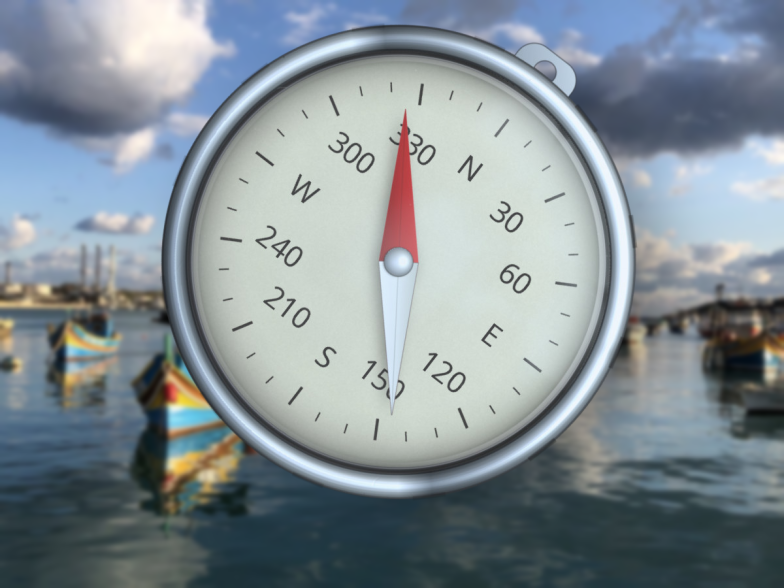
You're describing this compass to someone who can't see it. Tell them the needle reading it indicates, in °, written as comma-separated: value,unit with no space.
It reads 325,°
